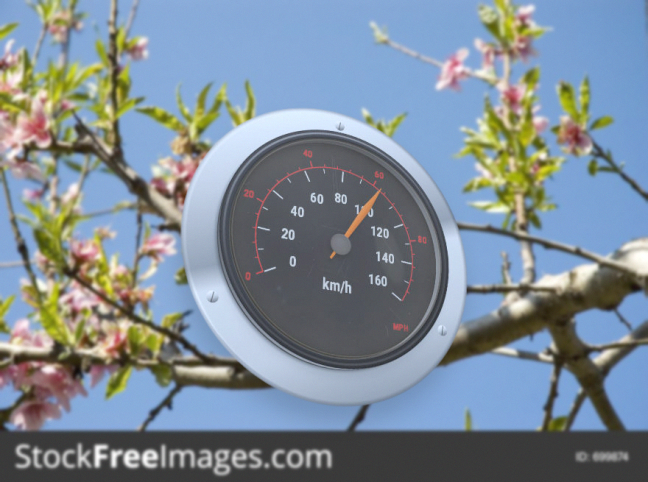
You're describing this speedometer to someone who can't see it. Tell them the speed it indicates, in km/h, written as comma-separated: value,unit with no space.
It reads 100,km/h
